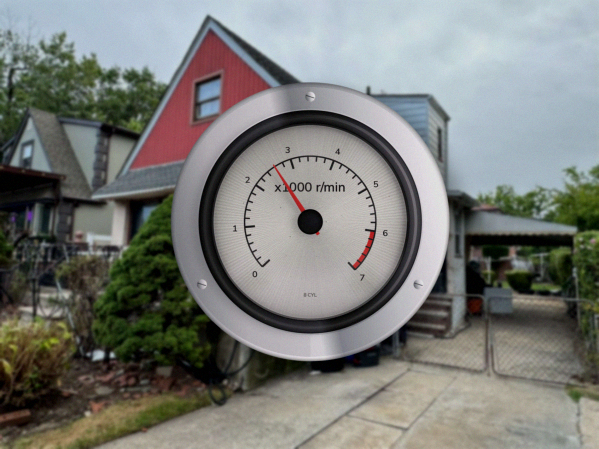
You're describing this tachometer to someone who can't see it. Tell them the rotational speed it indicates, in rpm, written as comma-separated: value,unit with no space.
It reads 2600,rpm
